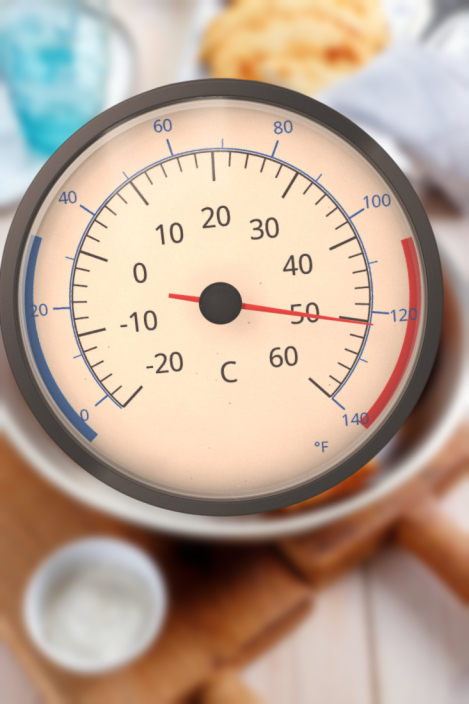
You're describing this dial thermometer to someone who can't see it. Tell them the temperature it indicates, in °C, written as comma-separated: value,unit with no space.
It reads 50,°C
